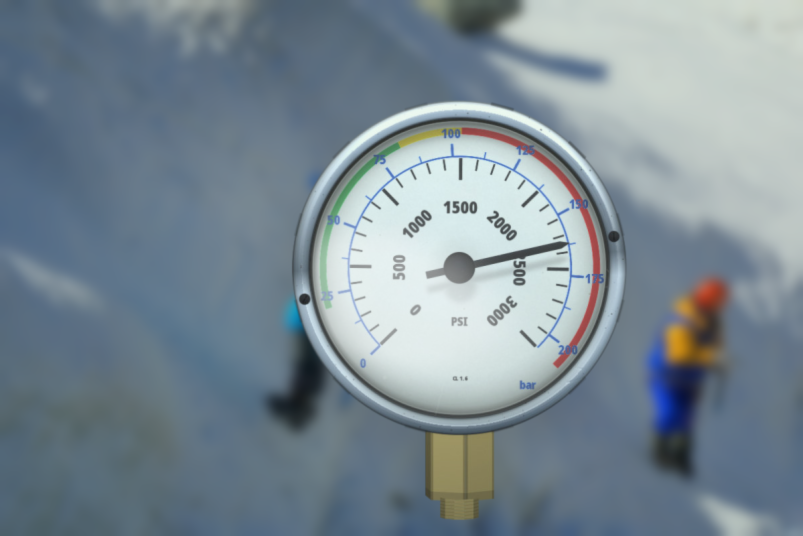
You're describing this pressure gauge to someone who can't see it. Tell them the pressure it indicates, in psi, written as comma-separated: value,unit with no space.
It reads 2350,psi
